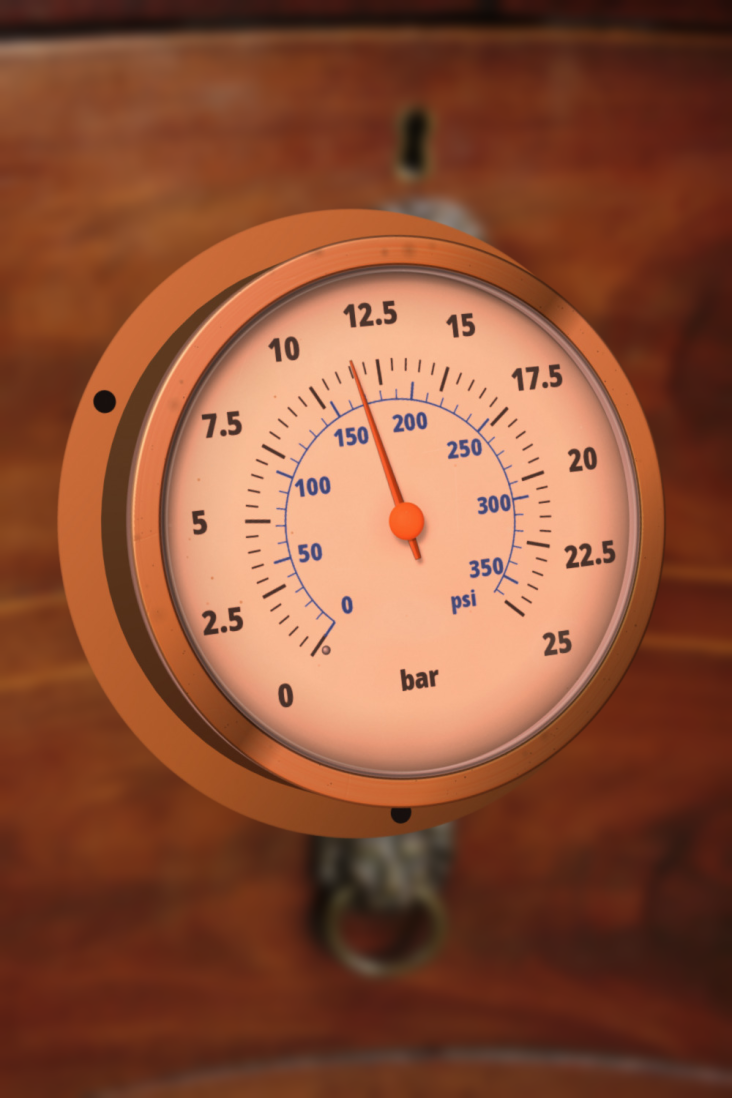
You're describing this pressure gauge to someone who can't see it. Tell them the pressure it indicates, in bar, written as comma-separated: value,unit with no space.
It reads 11.5,bar
